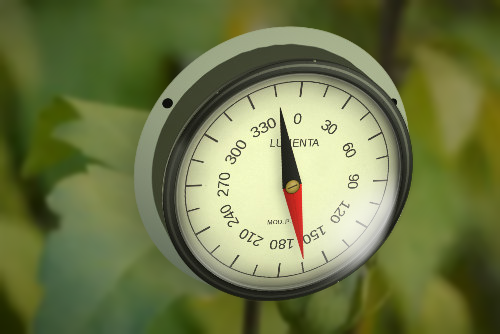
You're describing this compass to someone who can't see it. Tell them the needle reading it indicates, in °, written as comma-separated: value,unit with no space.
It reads 165,°
